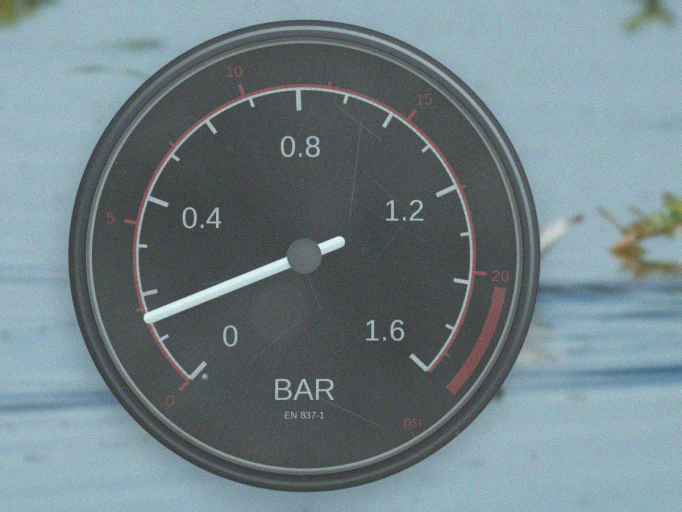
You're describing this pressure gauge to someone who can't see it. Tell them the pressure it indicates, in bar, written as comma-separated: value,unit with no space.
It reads 0.15,bar
